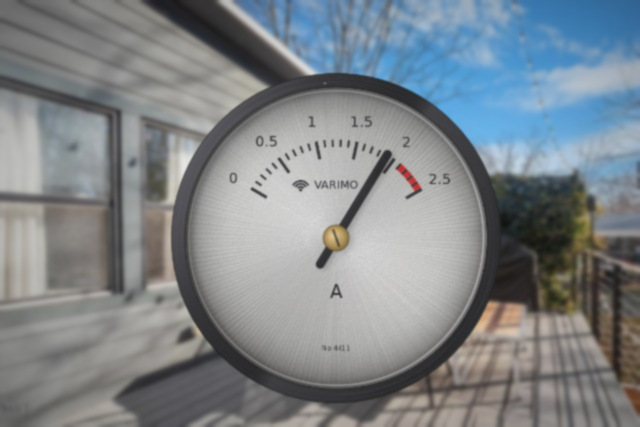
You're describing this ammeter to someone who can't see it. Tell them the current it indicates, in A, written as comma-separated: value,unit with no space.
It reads 1.9,A
